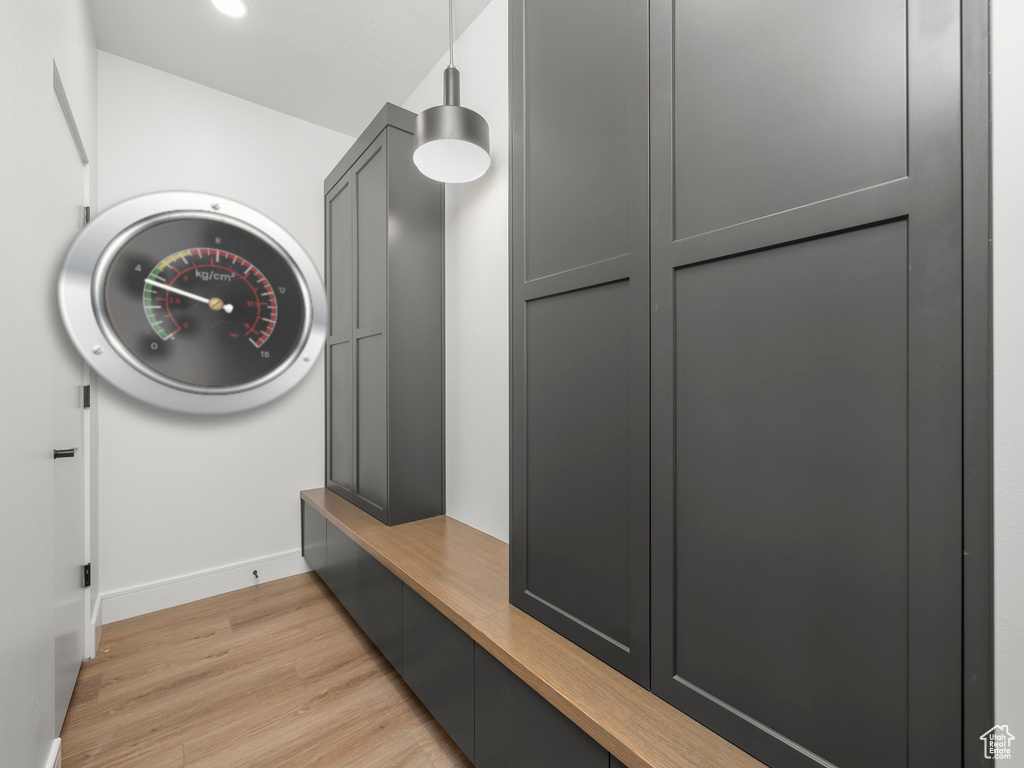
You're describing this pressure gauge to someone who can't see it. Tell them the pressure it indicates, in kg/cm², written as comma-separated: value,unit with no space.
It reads 3.5,kg/cm²
